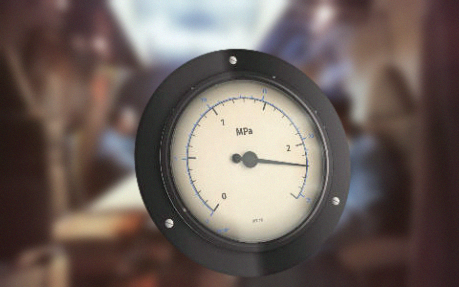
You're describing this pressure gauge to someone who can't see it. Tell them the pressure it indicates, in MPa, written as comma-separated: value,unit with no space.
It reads 2.2,MPa
